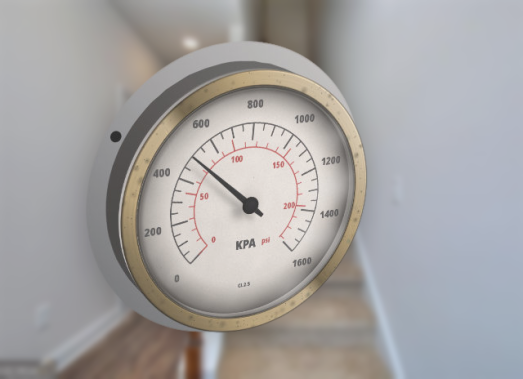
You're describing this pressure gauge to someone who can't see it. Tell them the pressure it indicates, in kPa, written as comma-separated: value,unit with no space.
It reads 500,kPa
